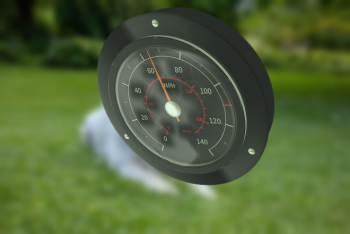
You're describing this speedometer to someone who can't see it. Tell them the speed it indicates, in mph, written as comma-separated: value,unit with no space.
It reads 65,mph
